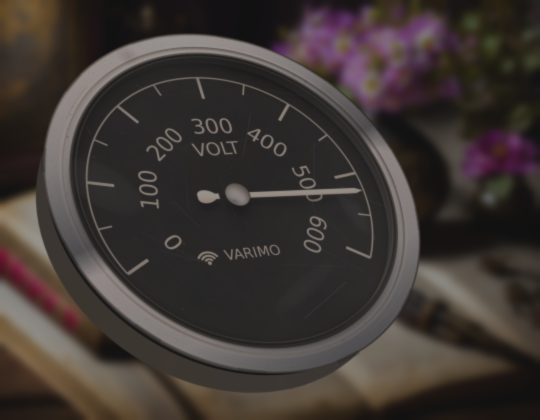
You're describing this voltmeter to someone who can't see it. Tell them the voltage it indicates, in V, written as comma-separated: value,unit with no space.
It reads 525,V
